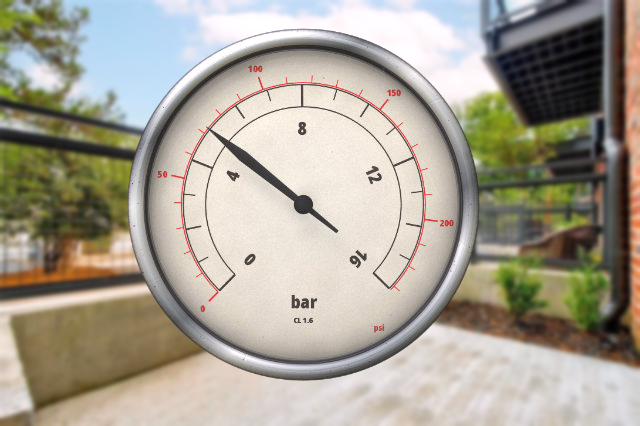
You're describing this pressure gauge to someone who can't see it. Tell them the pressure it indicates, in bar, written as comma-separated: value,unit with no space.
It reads 5,bar
